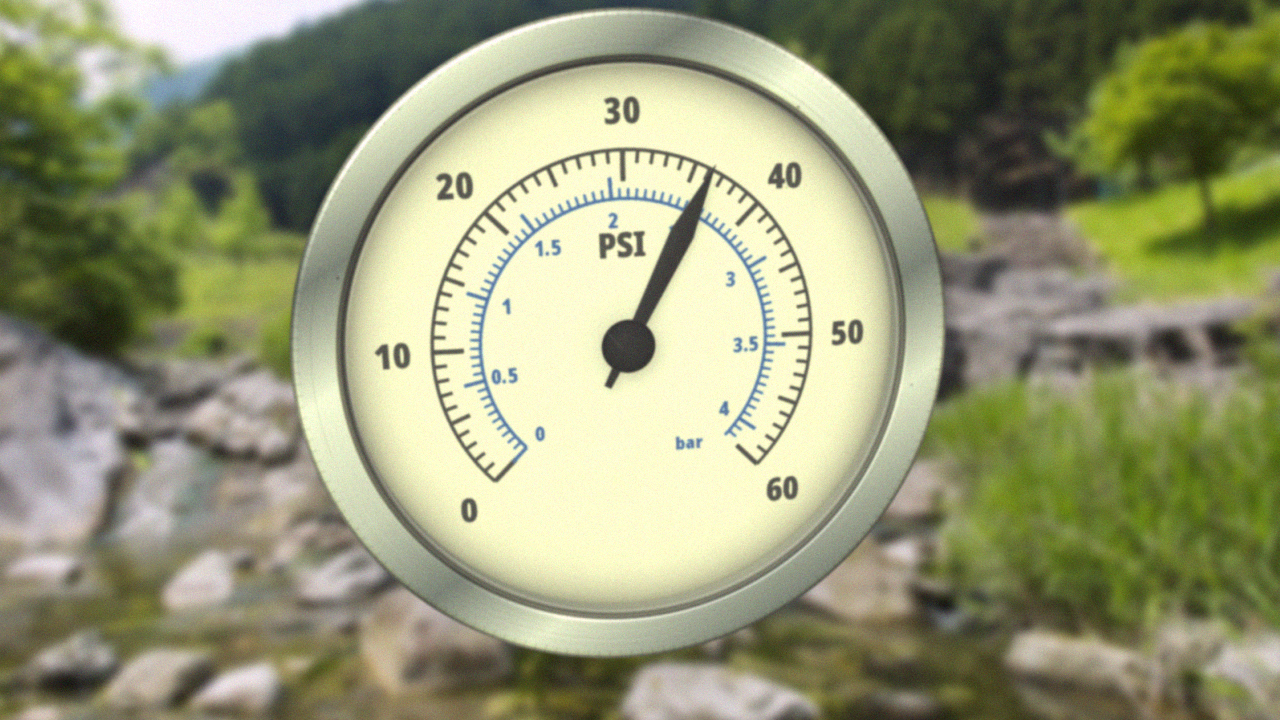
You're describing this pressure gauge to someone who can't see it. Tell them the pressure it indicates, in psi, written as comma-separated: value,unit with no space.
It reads 36,psi
